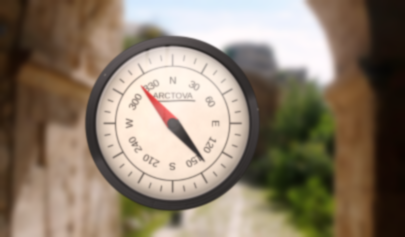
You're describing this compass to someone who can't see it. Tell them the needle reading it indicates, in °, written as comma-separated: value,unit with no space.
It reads 320,°
